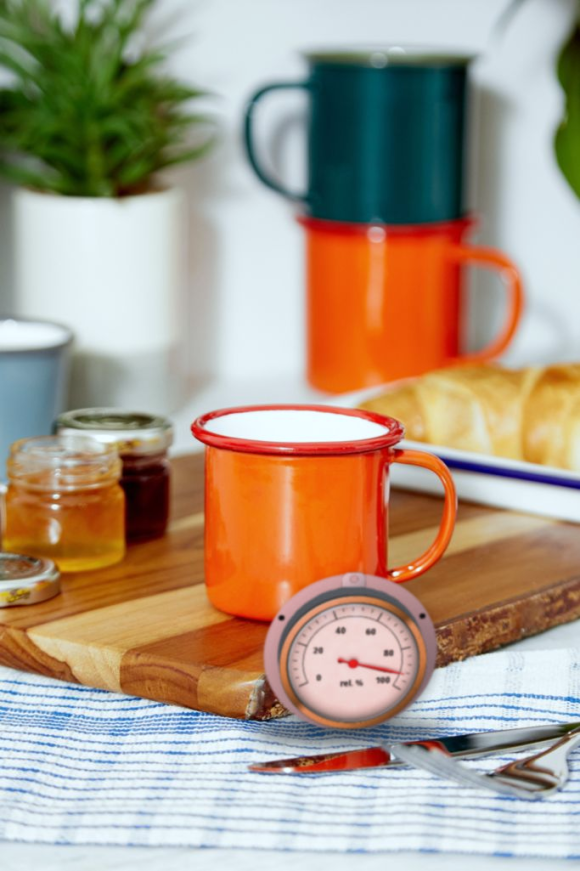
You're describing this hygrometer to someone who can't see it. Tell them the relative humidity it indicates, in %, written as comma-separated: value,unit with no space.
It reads 92,%
